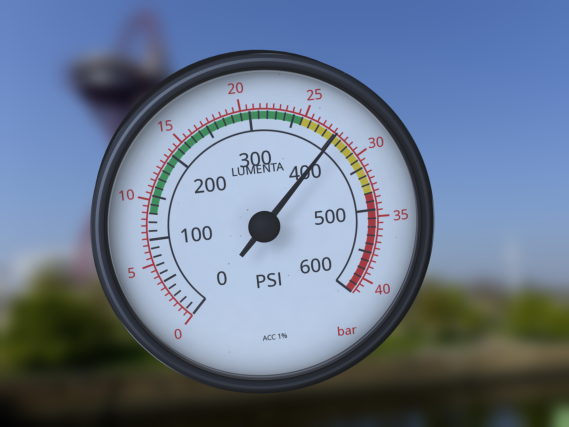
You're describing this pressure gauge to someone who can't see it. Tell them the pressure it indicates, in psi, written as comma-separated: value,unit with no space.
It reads 400,psi
